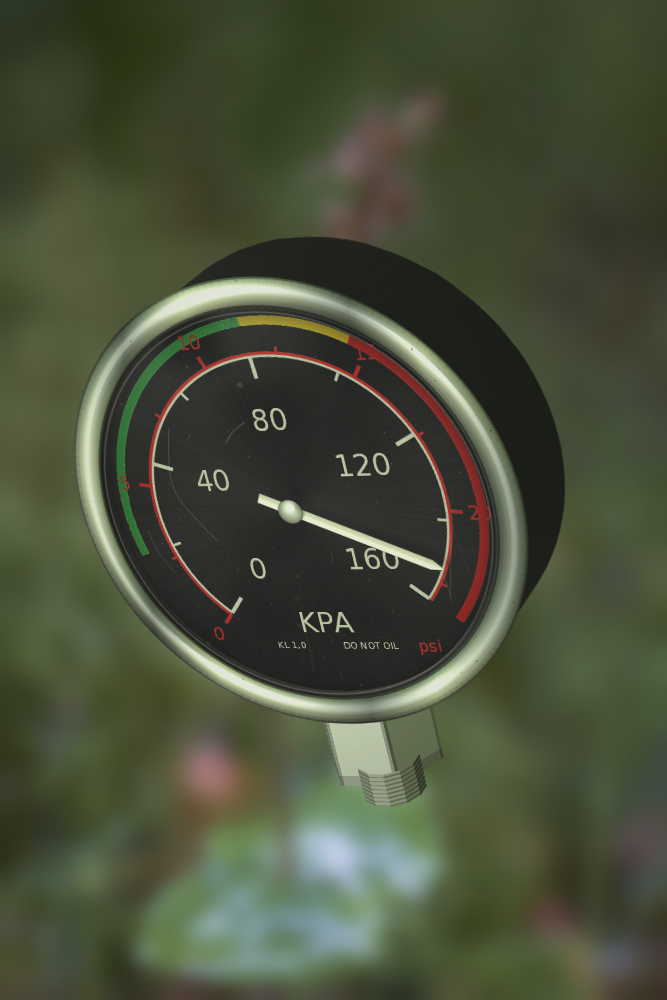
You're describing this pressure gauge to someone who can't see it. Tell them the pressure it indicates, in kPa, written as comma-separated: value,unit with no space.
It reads 150,kPa
